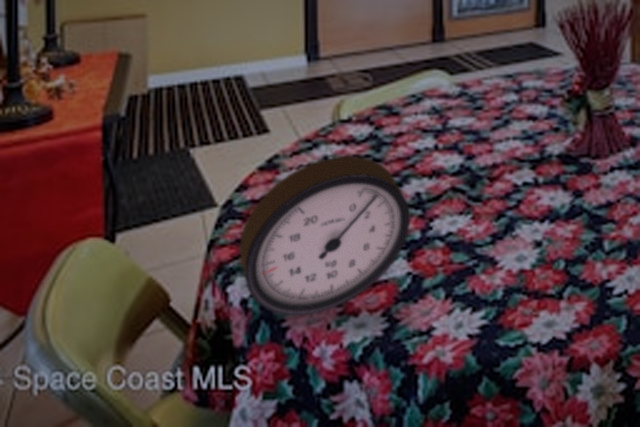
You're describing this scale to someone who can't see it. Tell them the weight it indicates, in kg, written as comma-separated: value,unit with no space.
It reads 1,kg
